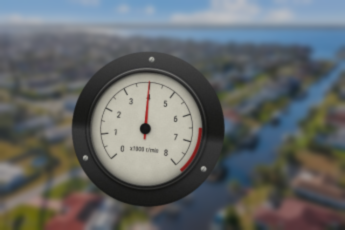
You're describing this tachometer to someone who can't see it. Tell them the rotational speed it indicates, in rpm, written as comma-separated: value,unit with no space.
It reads 4000,rpm
